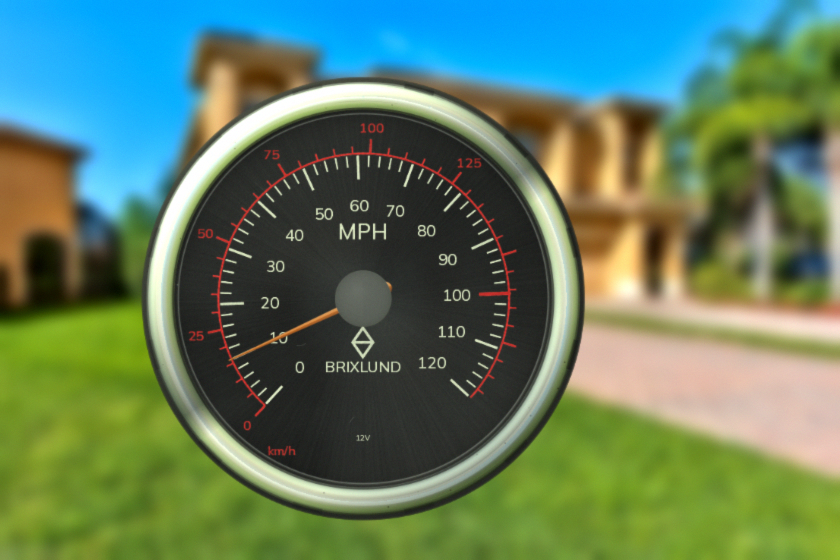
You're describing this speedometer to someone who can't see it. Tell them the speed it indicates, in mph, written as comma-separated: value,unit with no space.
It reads 10,mph
